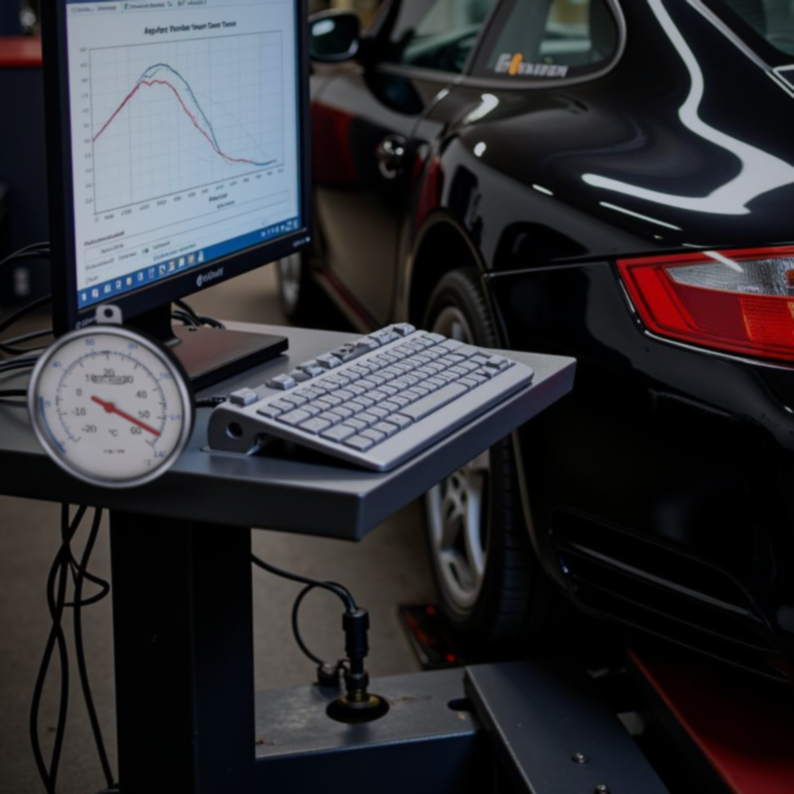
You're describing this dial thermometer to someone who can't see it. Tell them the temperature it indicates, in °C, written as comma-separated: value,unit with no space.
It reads 55,°C
